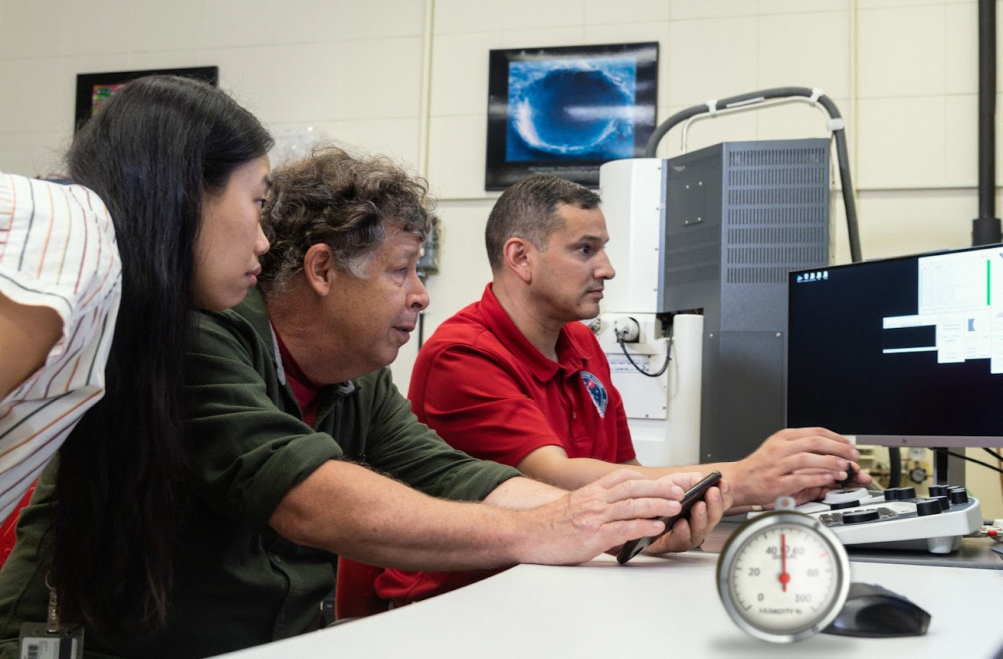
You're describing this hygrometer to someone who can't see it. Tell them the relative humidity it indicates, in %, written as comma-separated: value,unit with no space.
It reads 48,%
